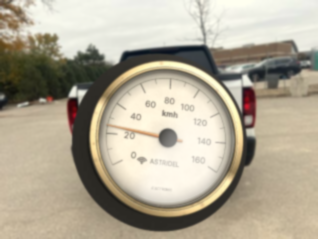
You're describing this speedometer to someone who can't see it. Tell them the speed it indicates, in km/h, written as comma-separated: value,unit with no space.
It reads 25,km/h
